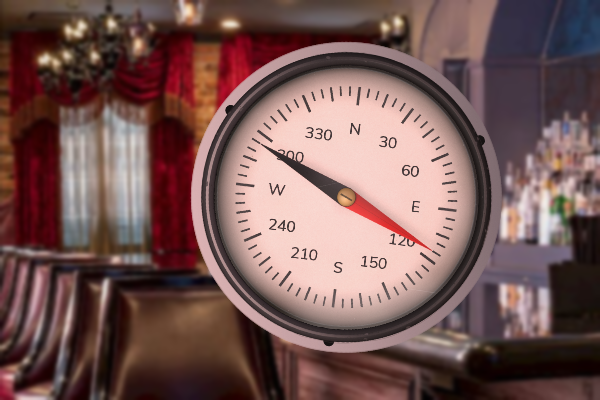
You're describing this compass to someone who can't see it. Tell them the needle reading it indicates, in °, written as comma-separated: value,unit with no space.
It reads 115,°
